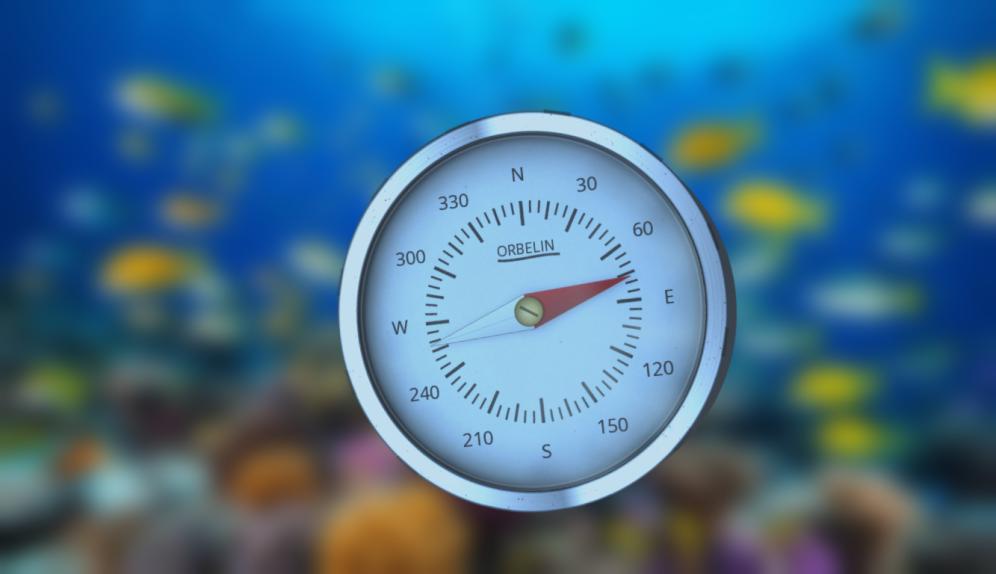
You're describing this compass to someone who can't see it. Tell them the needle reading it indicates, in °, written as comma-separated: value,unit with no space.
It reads 77.5,°
